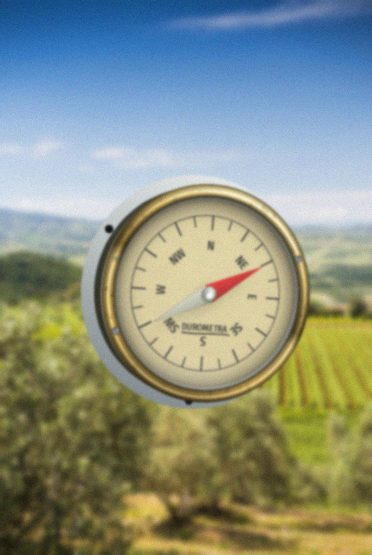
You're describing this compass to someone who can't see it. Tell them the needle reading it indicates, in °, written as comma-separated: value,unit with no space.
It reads 60,°
